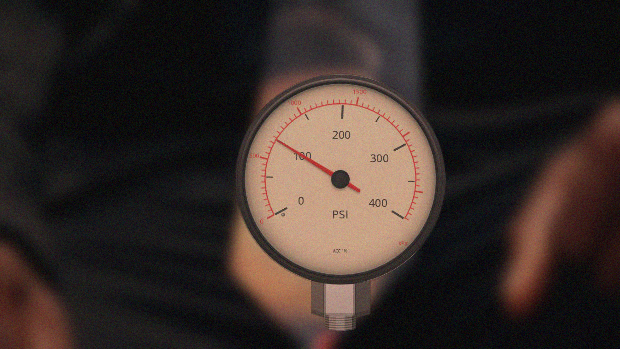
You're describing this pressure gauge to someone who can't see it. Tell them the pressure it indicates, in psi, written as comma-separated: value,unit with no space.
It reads 100,psi
